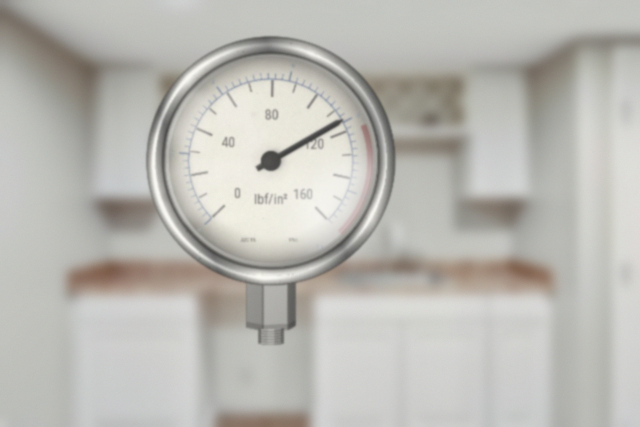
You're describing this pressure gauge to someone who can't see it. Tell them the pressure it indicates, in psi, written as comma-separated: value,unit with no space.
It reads 115,psi
